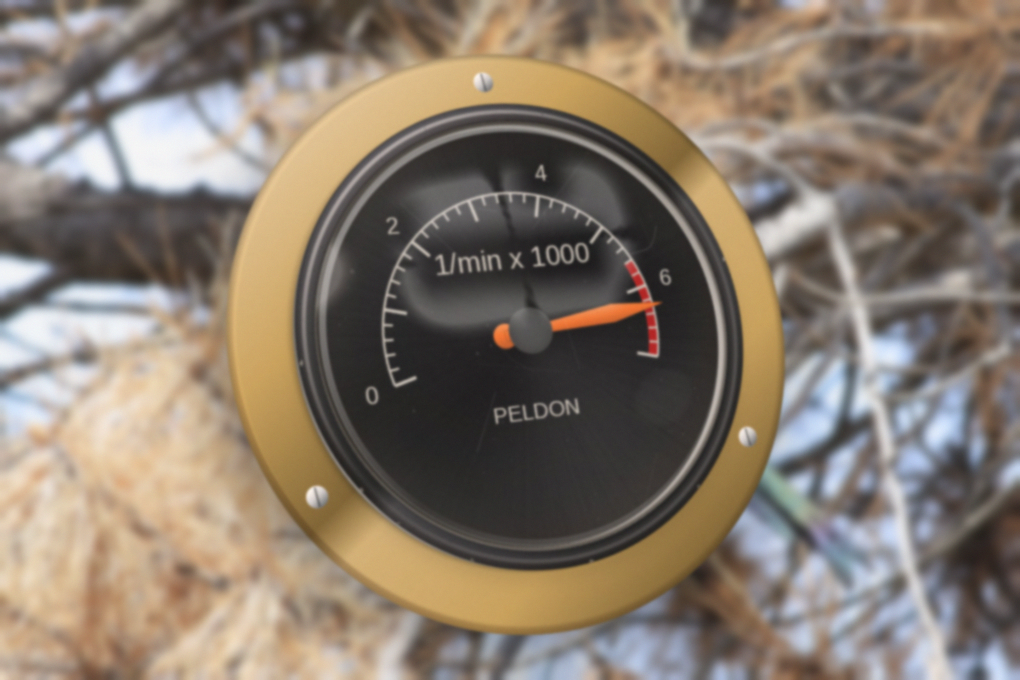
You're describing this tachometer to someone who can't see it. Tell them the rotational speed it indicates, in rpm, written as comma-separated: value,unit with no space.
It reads 6300,rpm
